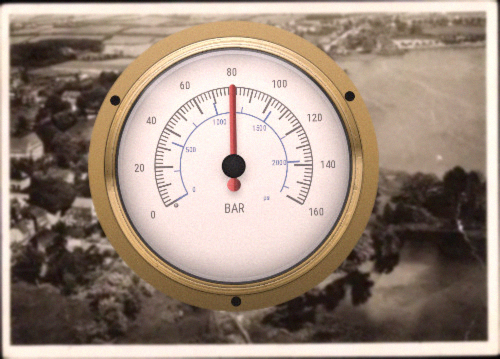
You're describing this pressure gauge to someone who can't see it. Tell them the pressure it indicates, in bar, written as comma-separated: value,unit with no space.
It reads 80,bar
